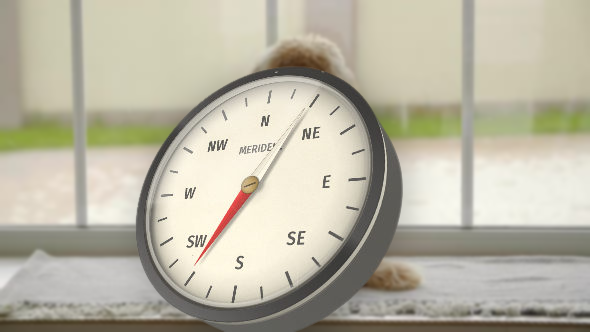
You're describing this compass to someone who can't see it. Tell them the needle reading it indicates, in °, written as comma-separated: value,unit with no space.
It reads 210,°
